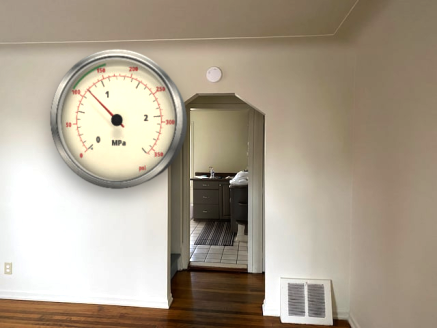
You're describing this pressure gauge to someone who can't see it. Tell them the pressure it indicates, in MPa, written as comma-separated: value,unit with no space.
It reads 0.8,MPa
